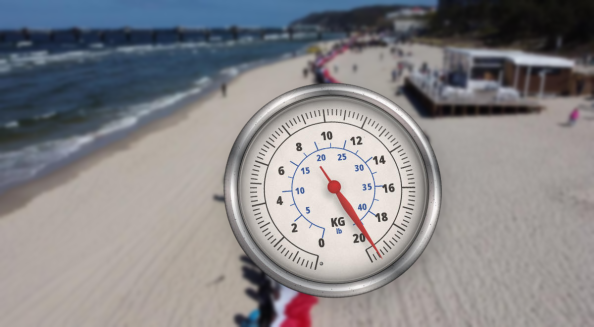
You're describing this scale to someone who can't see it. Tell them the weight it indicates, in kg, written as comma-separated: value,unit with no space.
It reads 19.6,kg
